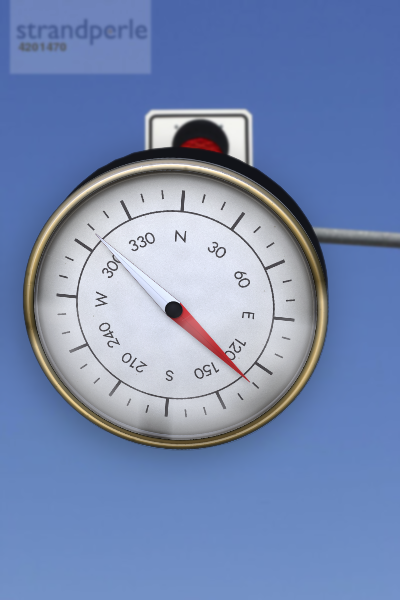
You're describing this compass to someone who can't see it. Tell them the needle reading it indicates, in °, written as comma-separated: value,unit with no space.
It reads 130,°
